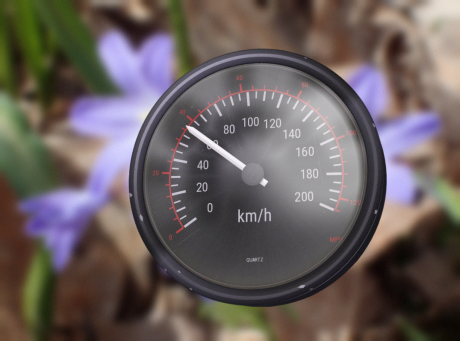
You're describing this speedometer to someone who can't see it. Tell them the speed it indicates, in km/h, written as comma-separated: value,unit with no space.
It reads 60,km/h
